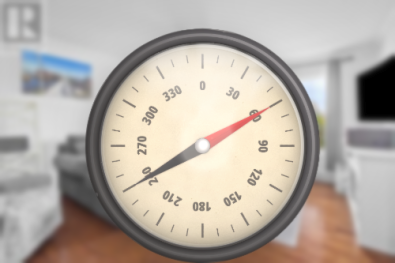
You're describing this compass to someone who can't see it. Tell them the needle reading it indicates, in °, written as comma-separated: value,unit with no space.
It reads 60,°
